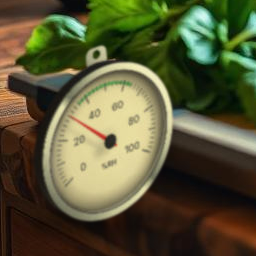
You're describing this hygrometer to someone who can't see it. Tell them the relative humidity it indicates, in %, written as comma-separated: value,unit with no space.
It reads 30,%
